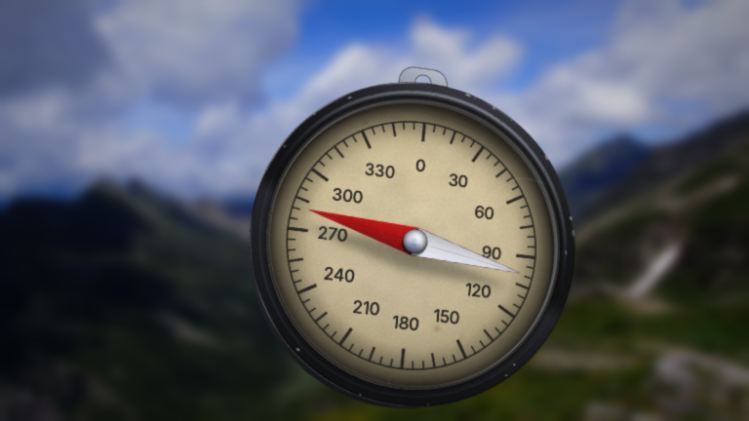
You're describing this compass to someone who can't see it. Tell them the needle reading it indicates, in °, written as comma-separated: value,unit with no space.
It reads 280,°
